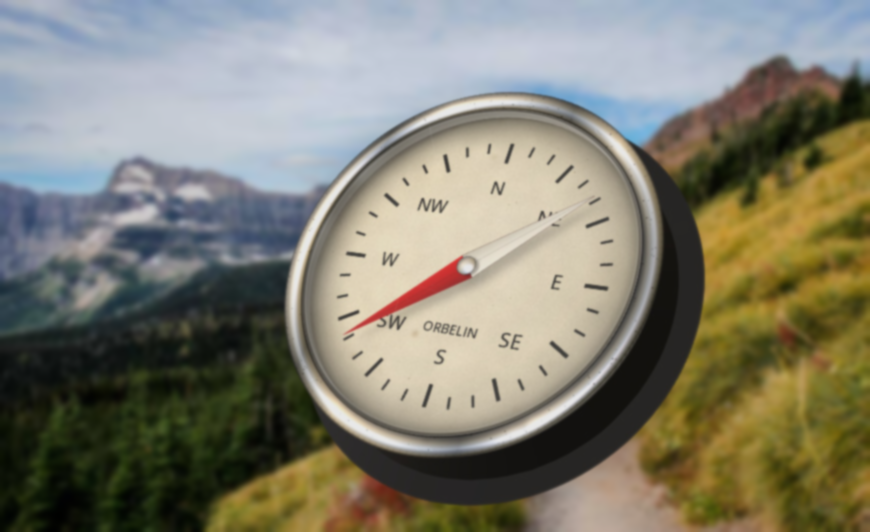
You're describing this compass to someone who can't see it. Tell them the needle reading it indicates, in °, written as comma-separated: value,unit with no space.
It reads 230,°
